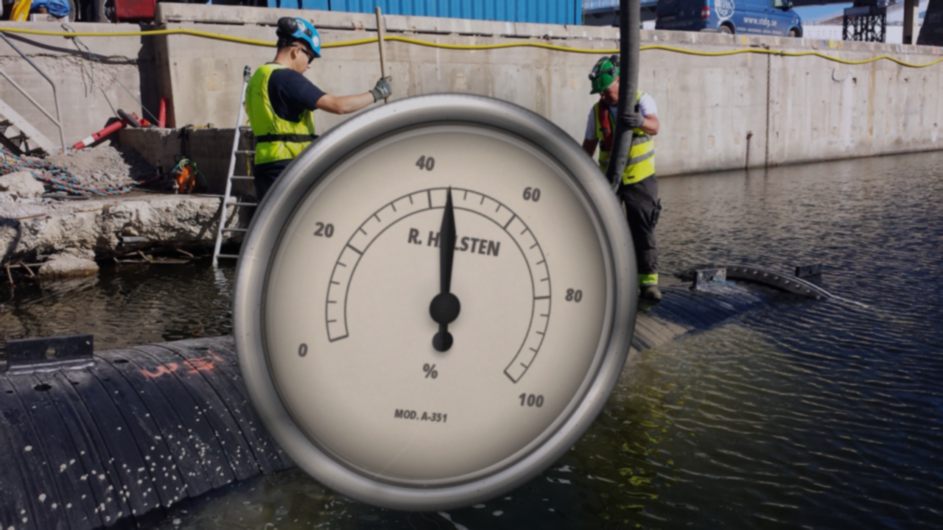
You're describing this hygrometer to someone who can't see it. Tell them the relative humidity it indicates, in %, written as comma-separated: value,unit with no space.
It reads 44,%
